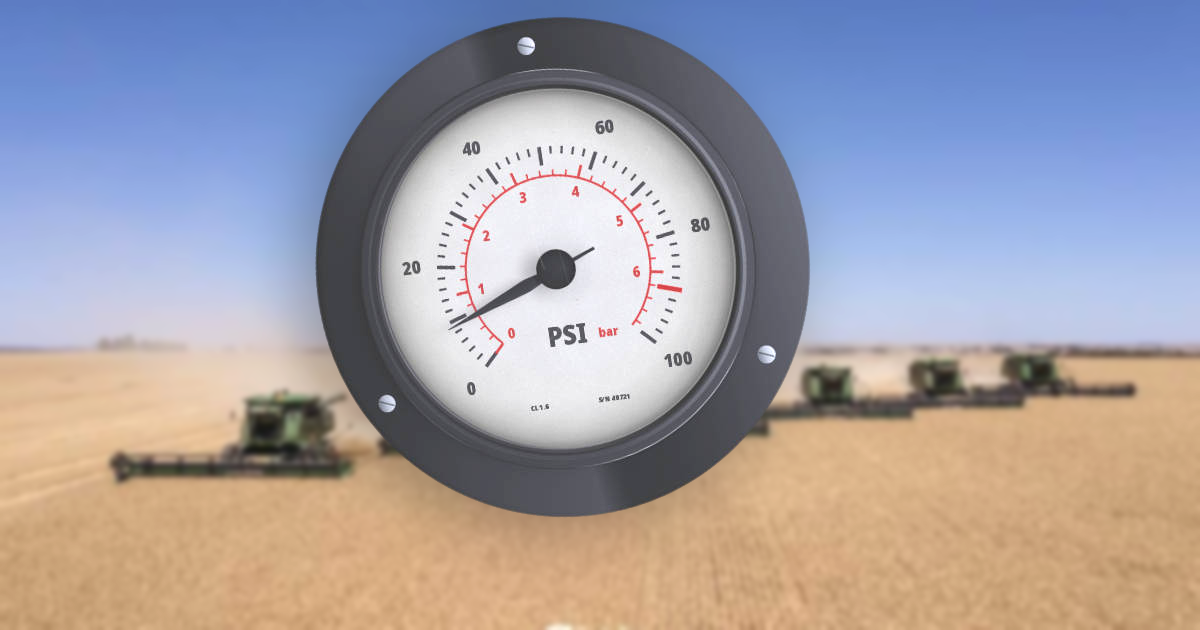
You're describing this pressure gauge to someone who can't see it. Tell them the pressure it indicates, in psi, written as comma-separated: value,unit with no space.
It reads 9,psi
